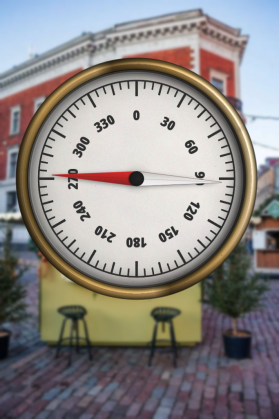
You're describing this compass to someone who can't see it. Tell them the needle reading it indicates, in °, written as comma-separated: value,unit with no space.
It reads 272.5,°
